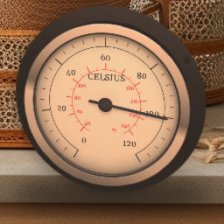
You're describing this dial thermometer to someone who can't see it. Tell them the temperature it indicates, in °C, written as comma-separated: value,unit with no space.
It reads 100,°C
